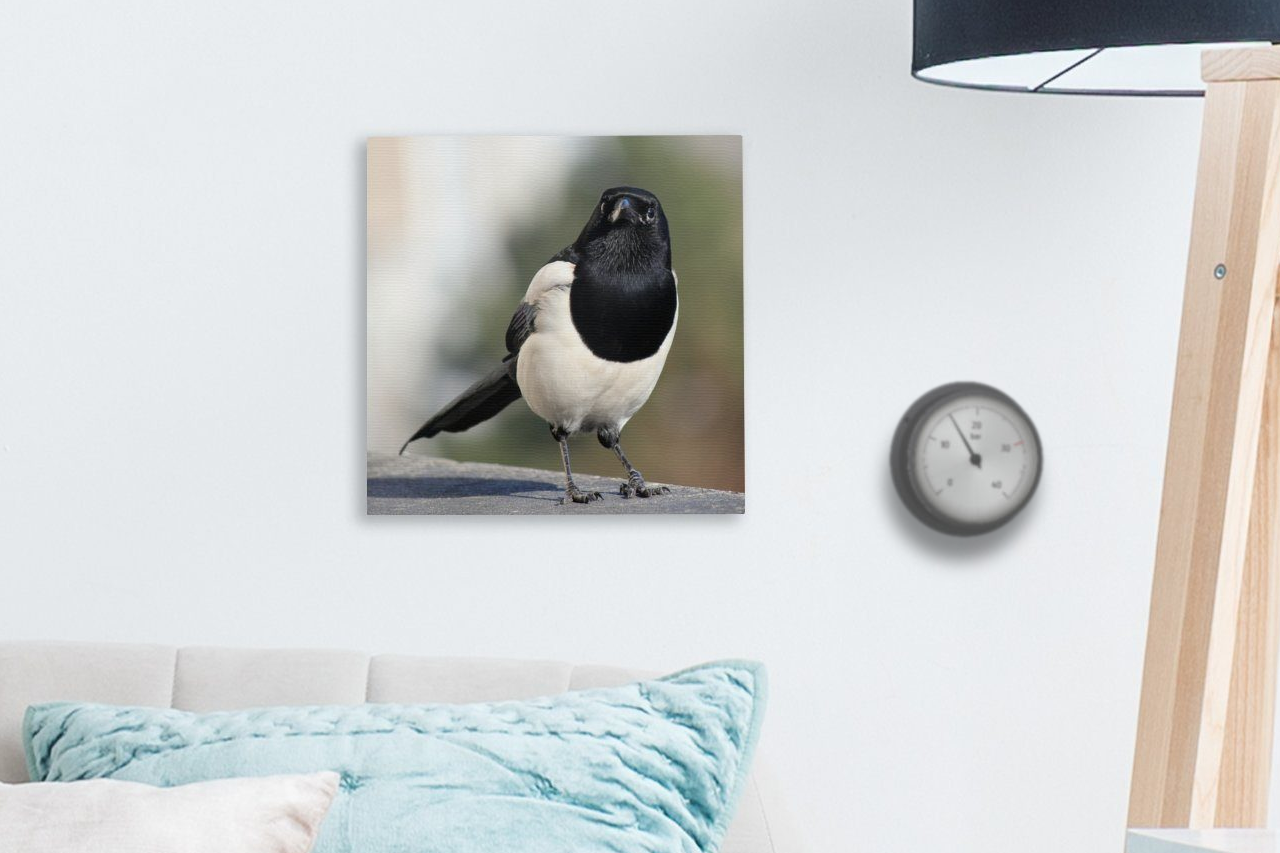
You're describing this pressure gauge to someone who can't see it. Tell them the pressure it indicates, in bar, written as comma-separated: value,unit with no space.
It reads 15,bar
